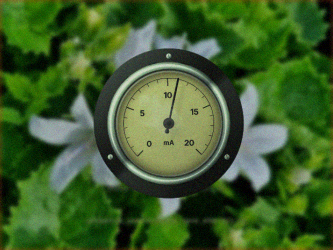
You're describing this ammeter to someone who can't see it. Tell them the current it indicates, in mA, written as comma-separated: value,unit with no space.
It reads 11,mA
